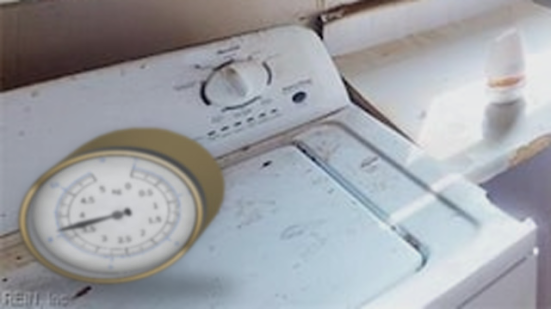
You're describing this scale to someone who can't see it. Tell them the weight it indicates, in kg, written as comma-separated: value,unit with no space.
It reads 3.75,kg
